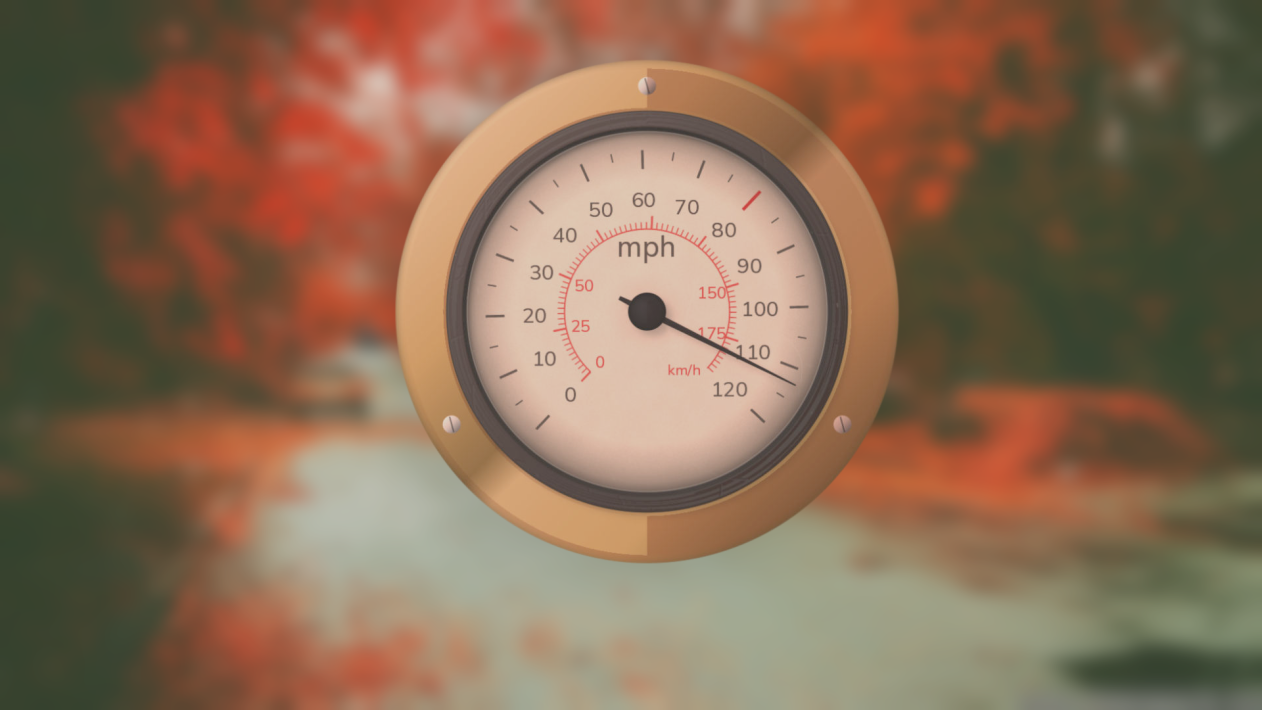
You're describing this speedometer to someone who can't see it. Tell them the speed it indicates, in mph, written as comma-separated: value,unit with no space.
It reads 112.5,mph
